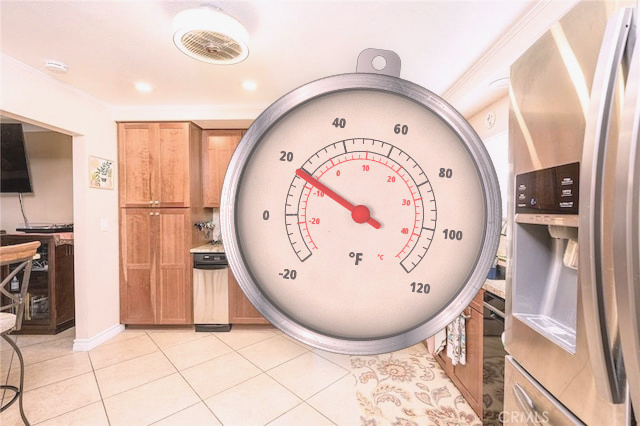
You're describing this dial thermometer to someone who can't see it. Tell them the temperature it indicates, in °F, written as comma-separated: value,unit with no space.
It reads 18,°F
